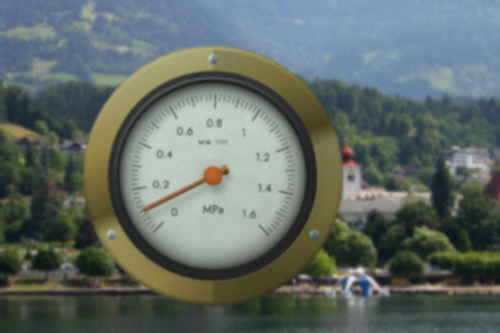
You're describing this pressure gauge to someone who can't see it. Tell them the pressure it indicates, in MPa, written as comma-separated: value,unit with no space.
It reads 0.1,MPa
